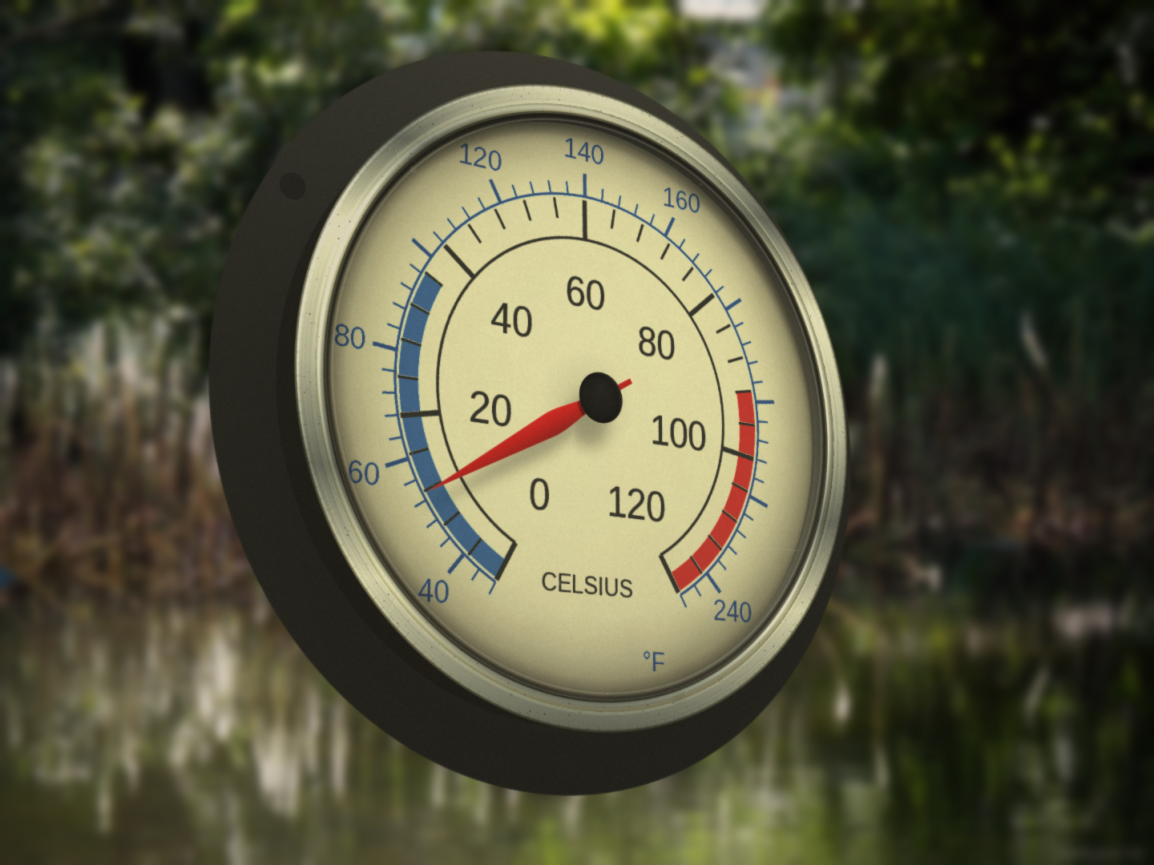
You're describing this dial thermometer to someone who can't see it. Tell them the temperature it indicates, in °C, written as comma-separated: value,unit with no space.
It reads 12,°C
